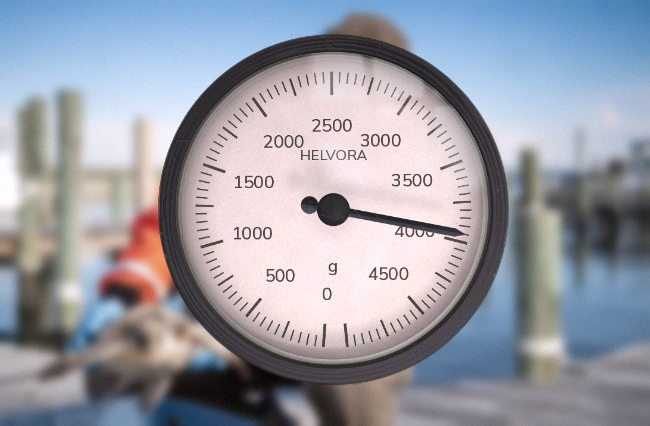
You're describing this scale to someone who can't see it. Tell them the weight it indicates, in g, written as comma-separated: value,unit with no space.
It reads 3950,g
